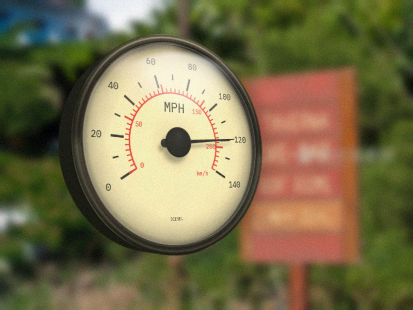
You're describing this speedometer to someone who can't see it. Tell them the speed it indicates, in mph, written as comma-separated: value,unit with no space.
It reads 120,mph
